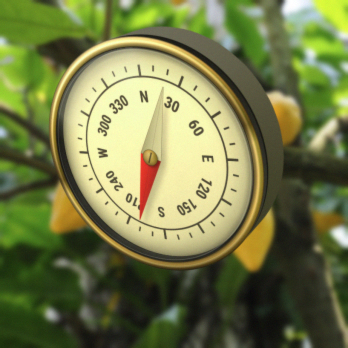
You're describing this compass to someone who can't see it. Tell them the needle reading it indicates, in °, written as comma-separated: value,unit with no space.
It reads 200,°
